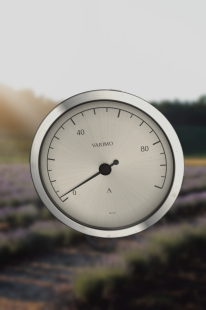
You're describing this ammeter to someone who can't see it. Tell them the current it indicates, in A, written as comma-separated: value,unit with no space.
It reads 2.5,A
